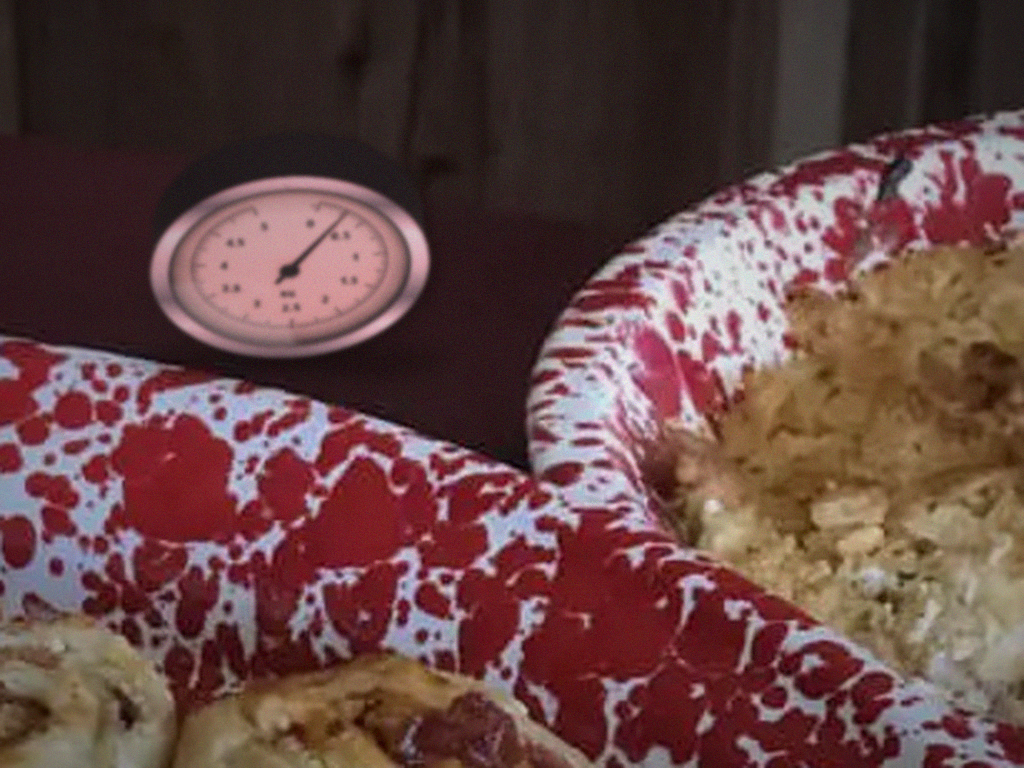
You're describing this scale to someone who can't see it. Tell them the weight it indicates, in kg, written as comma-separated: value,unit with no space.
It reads 0.25,kg
